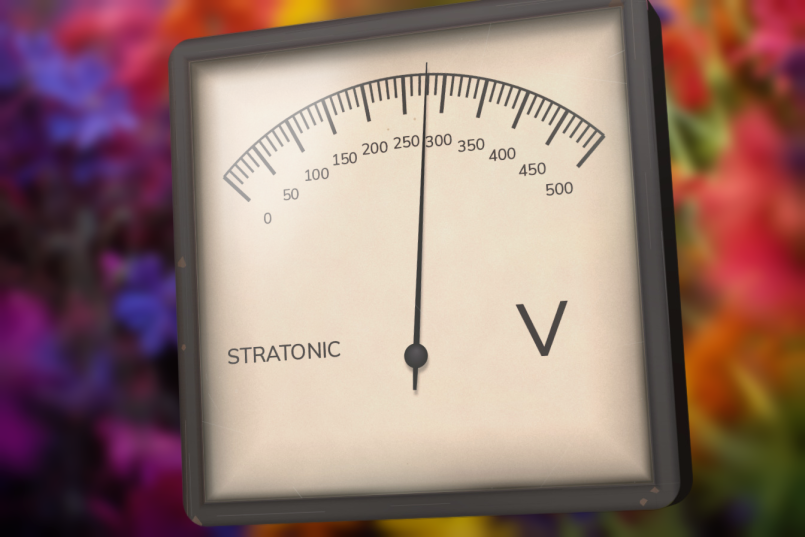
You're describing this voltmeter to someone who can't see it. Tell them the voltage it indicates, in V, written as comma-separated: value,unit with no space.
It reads 280,V
